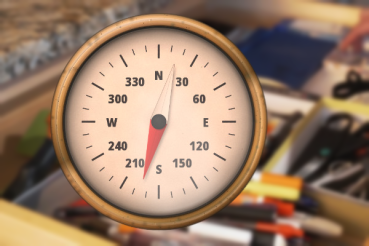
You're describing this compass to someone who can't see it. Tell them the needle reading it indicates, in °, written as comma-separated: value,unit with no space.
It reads 195,°
